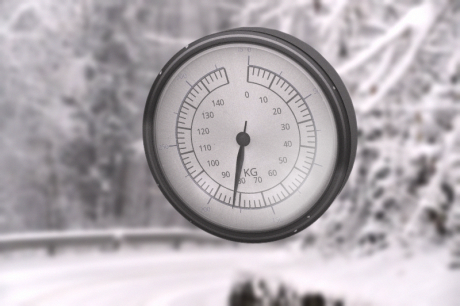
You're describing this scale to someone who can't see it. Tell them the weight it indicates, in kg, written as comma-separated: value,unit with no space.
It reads 82,kg
